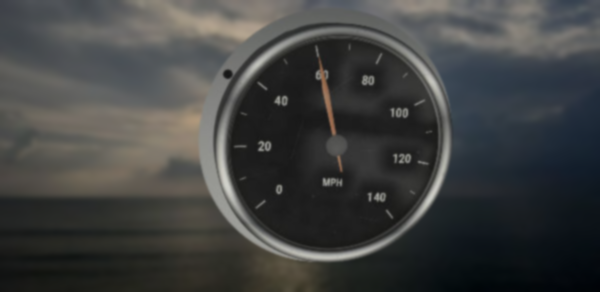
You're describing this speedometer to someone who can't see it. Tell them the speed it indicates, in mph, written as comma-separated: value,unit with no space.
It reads 60,mph
